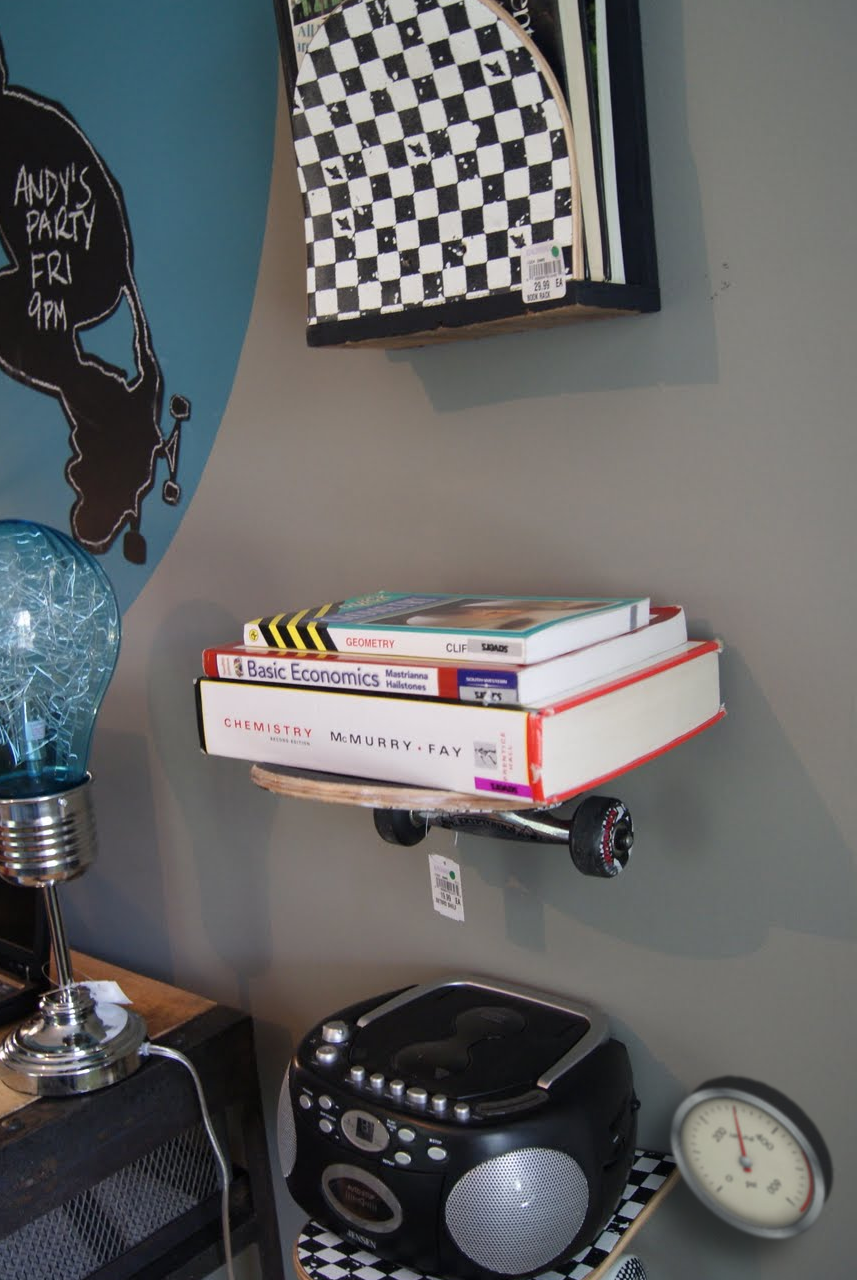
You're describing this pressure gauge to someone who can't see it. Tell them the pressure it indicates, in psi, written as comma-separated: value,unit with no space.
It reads 300,psi
